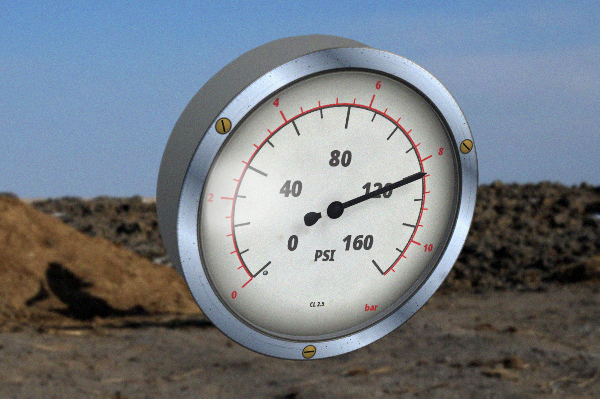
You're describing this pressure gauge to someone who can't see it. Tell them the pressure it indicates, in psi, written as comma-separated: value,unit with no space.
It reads 120,psi
